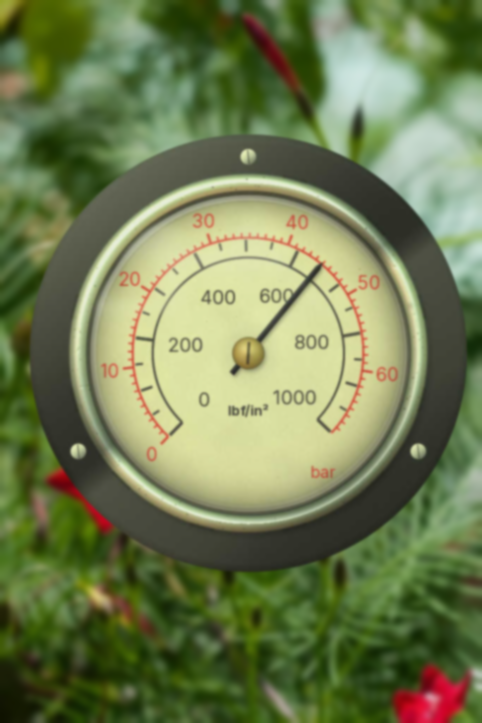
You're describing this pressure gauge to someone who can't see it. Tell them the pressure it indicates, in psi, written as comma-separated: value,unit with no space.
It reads 650,psi
